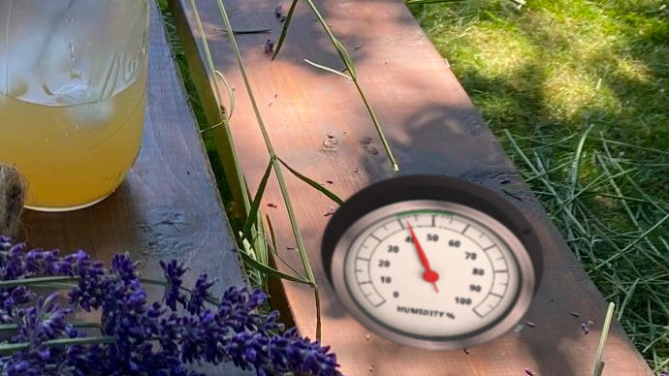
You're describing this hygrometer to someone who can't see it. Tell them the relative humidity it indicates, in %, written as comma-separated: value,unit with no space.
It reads 42.5,%
